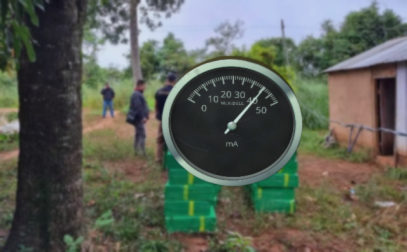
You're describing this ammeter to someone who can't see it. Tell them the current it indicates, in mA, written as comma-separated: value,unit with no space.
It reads 40,mA
